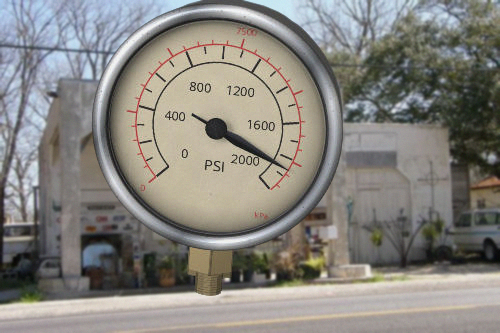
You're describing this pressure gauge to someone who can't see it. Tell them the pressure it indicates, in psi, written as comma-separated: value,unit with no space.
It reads 1850,psi
